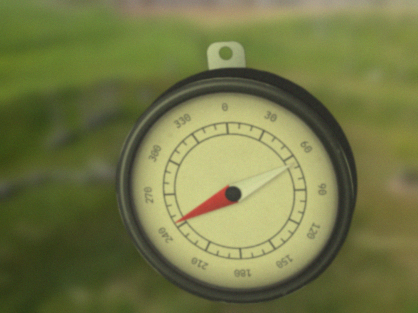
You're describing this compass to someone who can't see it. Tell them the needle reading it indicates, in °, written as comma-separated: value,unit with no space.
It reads 245,°
